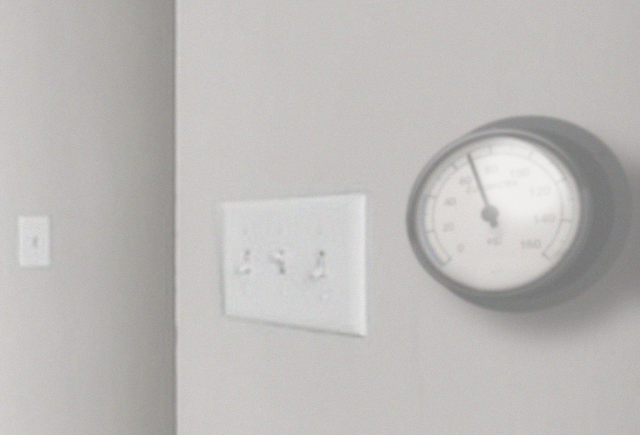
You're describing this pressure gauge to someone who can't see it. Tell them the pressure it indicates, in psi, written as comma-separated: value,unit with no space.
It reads 70,psi
